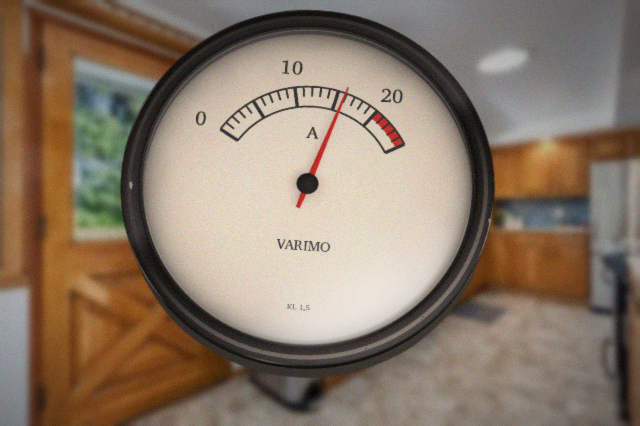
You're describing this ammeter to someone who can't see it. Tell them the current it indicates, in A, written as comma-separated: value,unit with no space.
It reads 16,A
